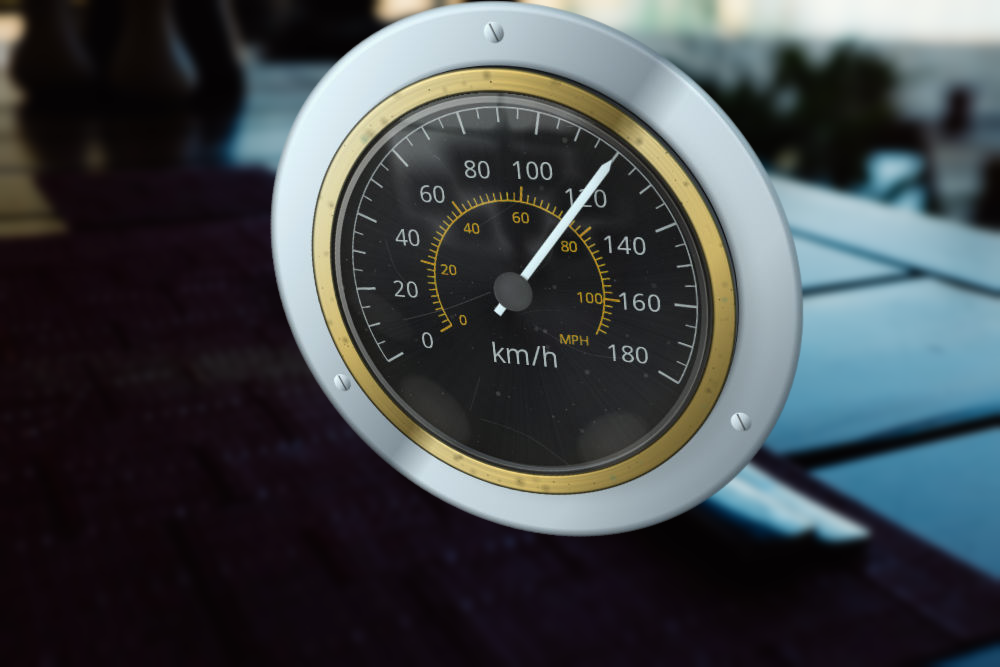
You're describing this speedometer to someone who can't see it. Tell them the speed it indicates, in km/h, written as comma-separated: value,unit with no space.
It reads 120,km/h
